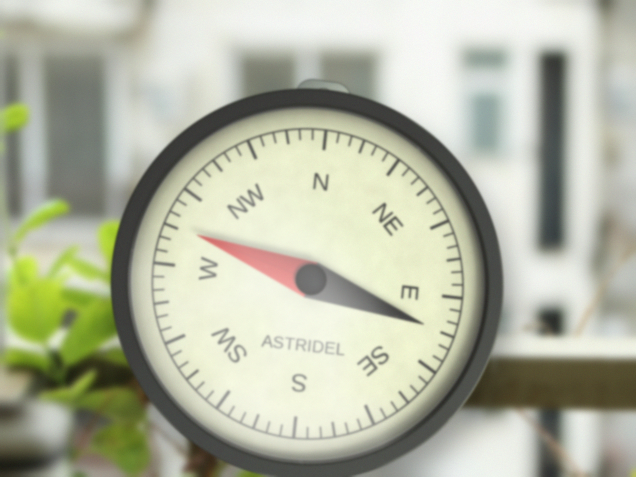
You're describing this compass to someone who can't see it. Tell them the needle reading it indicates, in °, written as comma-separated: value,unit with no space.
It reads 285,°
